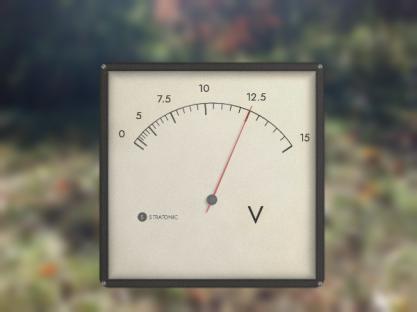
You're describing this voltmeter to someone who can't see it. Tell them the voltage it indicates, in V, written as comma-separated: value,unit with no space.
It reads 12.5,V
